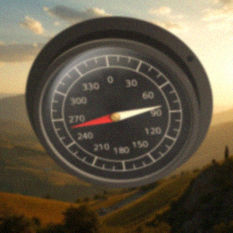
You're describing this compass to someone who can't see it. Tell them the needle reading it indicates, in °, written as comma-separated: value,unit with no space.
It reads 260,°
